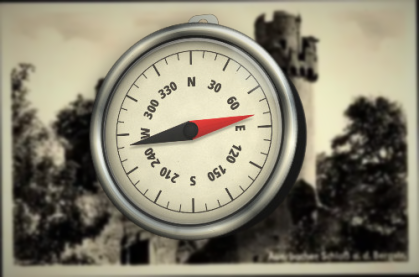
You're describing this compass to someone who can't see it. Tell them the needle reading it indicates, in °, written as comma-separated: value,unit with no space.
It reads 80,°
